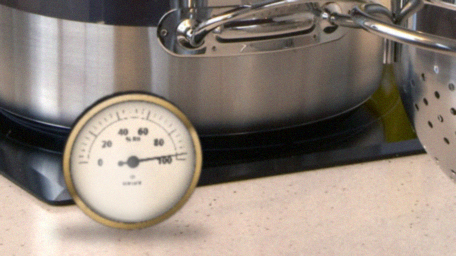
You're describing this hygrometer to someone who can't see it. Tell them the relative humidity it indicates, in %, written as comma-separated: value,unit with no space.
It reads 96,%
